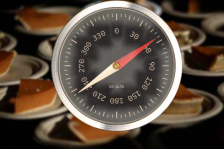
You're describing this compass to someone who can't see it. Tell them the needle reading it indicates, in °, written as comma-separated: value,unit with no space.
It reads 55,°
